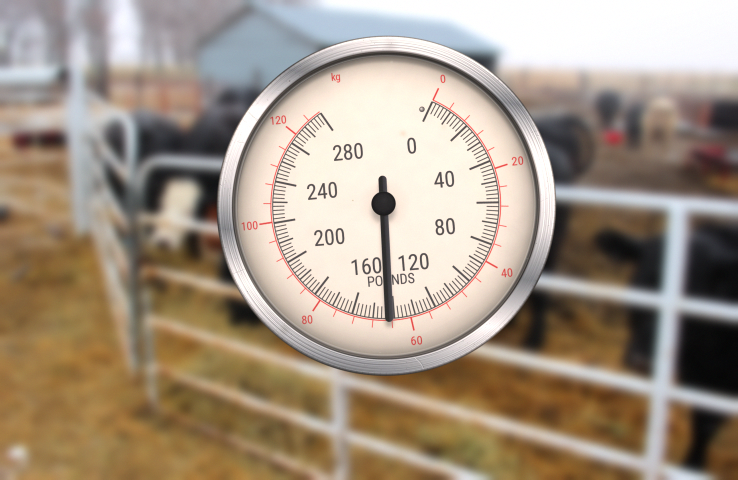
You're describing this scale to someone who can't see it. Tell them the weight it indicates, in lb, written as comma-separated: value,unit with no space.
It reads 142,lb
